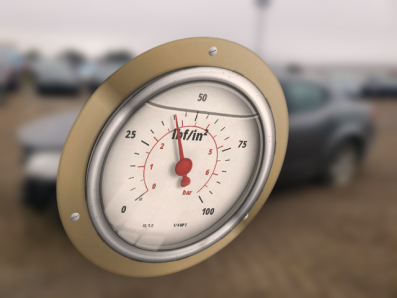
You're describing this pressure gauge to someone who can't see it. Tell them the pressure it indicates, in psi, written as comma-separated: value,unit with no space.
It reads 40,psi
